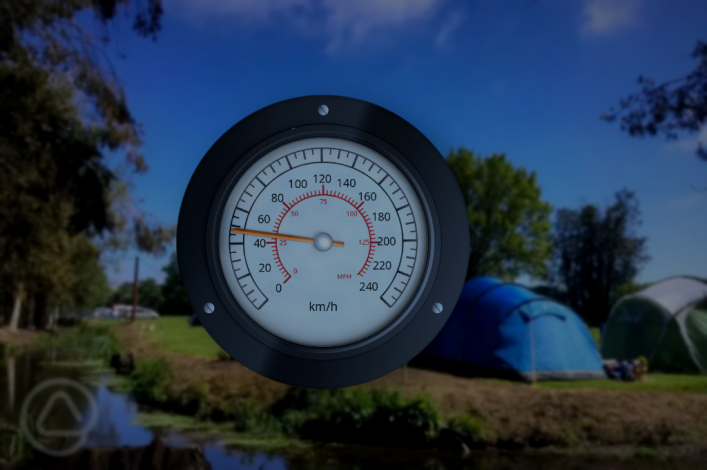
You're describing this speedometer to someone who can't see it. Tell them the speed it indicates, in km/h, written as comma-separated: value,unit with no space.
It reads 47.5,km/h
